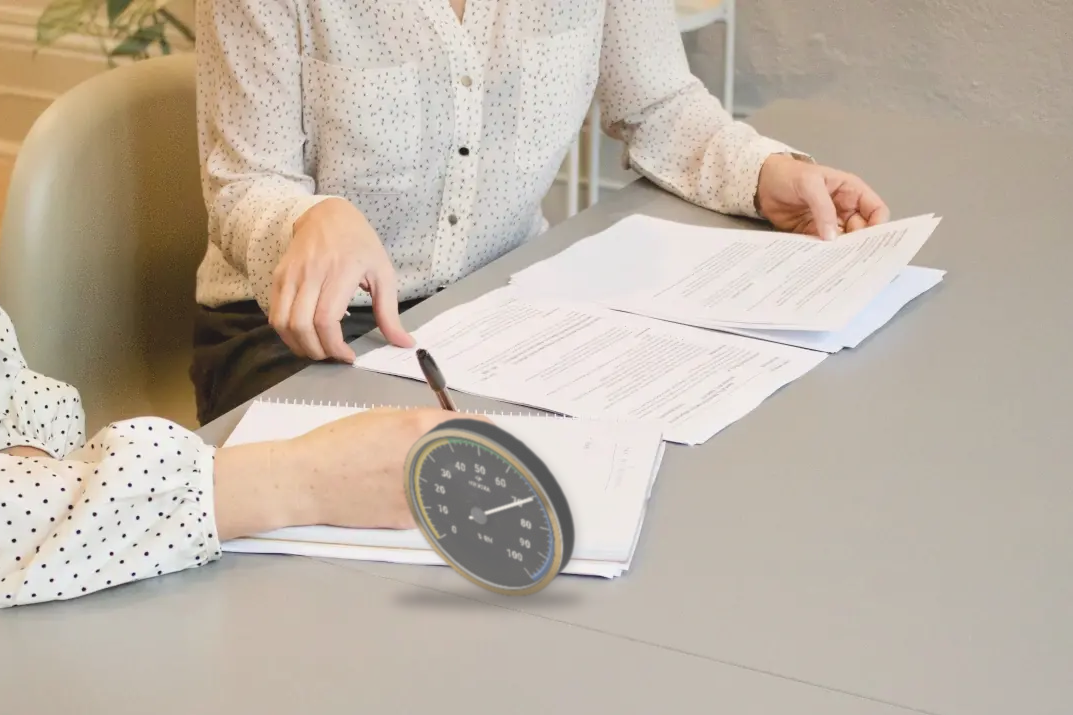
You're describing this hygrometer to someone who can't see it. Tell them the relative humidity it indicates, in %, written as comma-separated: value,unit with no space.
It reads 70,%
